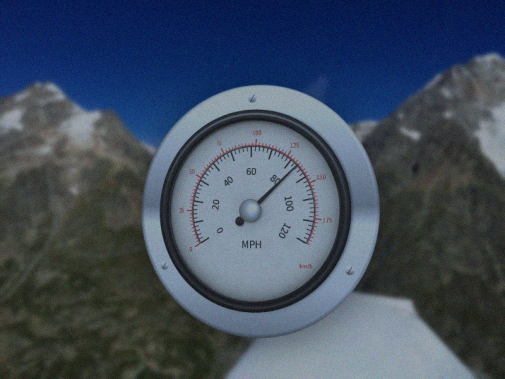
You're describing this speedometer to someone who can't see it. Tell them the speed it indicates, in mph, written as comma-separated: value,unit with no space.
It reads 84,mph
